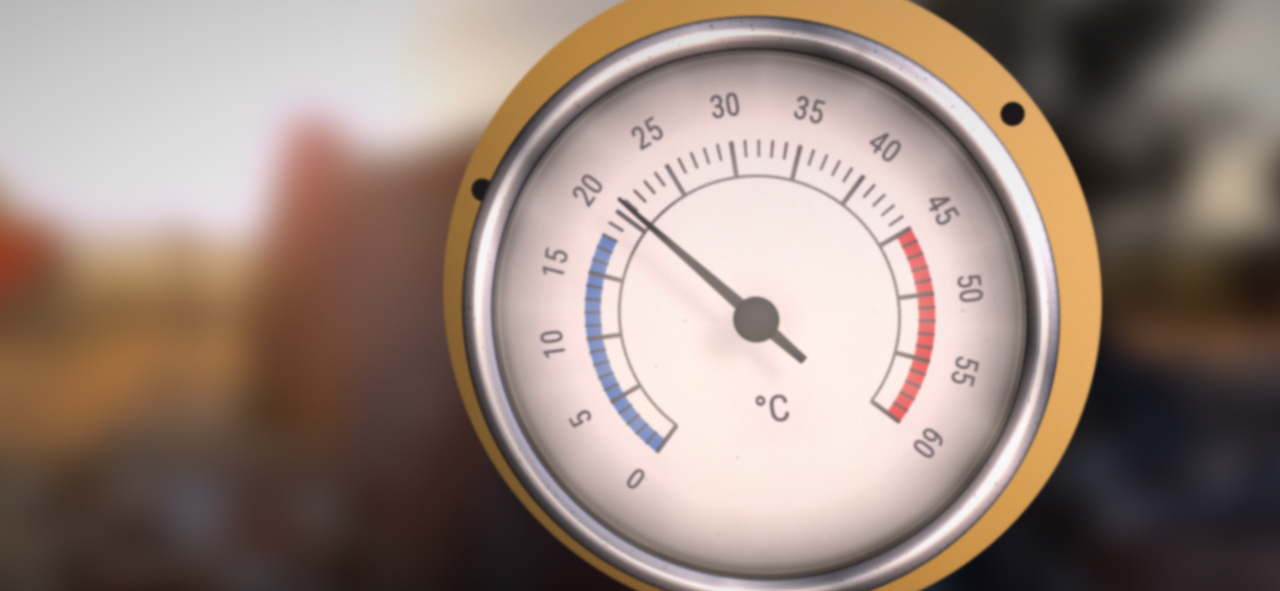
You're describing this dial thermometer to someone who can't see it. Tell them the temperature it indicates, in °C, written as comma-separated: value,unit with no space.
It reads 21,°C
